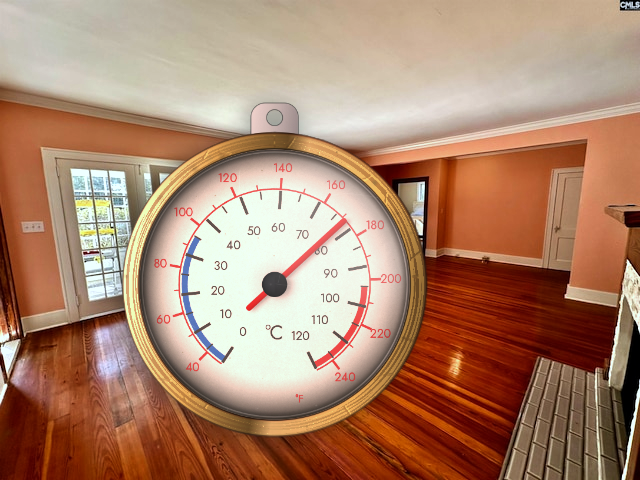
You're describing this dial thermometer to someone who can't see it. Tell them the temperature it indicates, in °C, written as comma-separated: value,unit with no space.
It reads 77.5,°C
